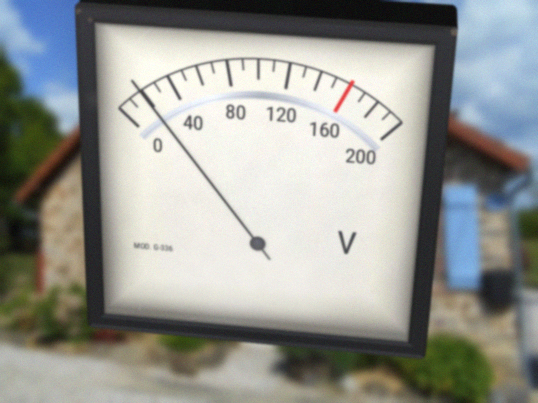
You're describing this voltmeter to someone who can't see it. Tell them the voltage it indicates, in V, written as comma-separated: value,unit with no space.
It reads 20,V
